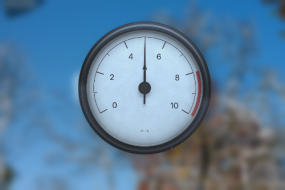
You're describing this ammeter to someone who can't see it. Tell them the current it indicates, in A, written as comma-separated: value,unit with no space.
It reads 5,A
